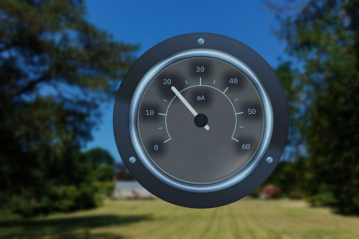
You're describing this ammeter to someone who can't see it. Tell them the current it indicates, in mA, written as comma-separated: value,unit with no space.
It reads 20,mA
